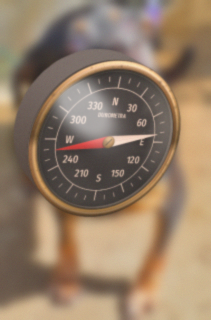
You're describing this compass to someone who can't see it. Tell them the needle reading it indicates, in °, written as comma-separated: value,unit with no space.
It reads 260,°
